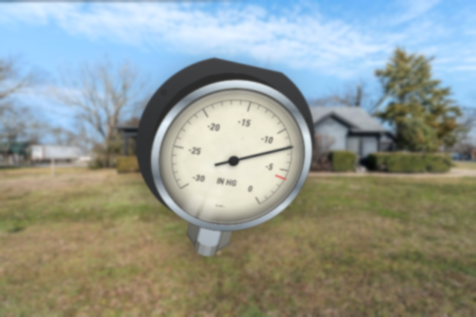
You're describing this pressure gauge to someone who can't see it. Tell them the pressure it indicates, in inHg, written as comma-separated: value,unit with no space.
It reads -8,inHg
